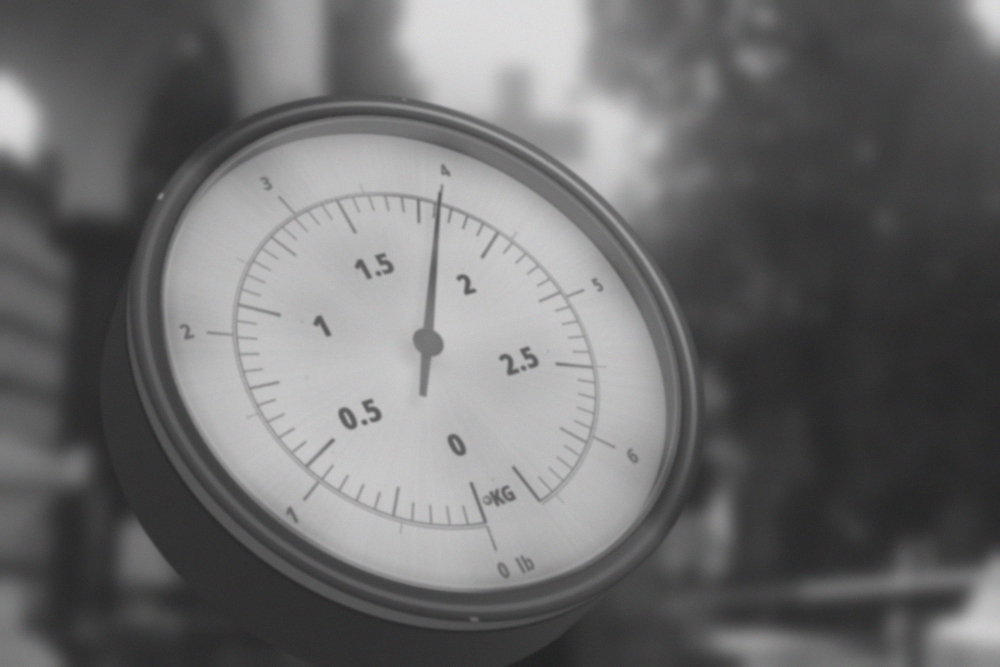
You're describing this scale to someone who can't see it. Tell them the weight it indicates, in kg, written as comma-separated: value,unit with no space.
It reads 1.8,kg
